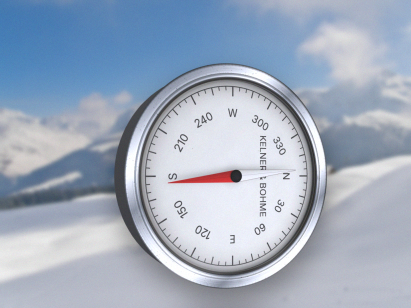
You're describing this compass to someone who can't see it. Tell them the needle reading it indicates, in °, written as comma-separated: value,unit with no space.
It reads 175,°
